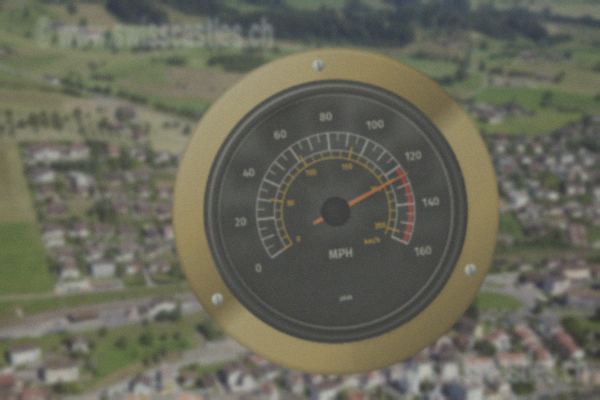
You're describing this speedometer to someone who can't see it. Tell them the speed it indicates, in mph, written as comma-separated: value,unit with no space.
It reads 125,mph
